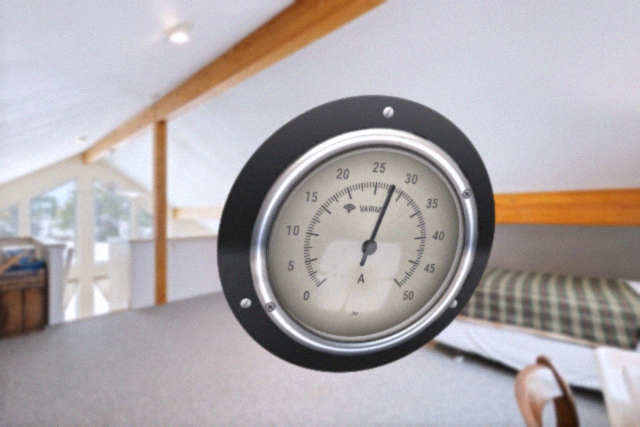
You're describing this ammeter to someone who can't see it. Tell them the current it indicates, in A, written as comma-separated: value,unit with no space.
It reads 27.5,A
